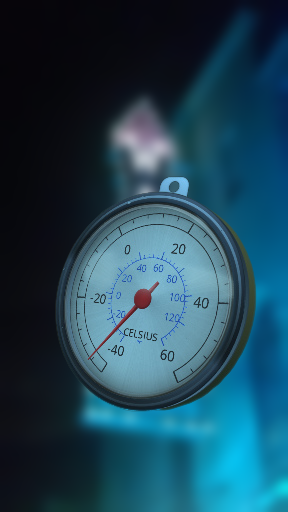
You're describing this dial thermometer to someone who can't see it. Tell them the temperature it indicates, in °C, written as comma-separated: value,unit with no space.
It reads -36,°C
